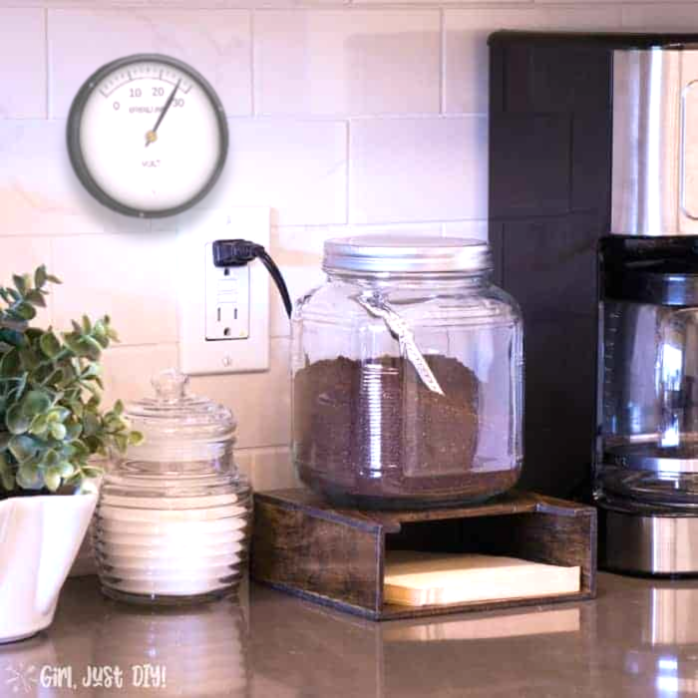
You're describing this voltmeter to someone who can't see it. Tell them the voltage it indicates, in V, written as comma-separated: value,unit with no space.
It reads 26,V
